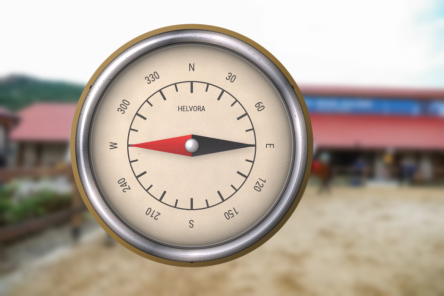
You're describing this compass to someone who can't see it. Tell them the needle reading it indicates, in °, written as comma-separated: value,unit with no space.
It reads 270,°
